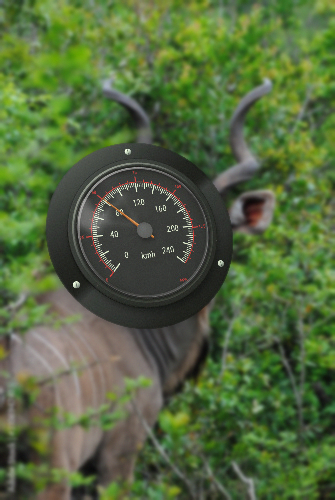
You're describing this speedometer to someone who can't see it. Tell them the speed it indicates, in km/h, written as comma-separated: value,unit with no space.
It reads 80,km/h
